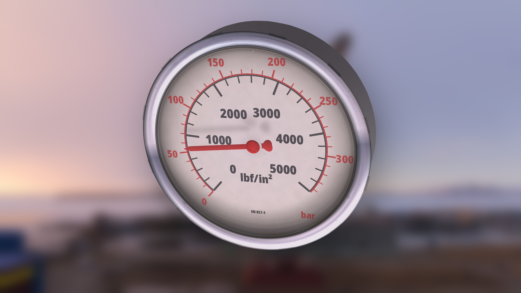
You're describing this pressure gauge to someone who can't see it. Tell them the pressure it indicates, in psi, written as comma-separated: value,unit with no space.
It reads 800,psi
